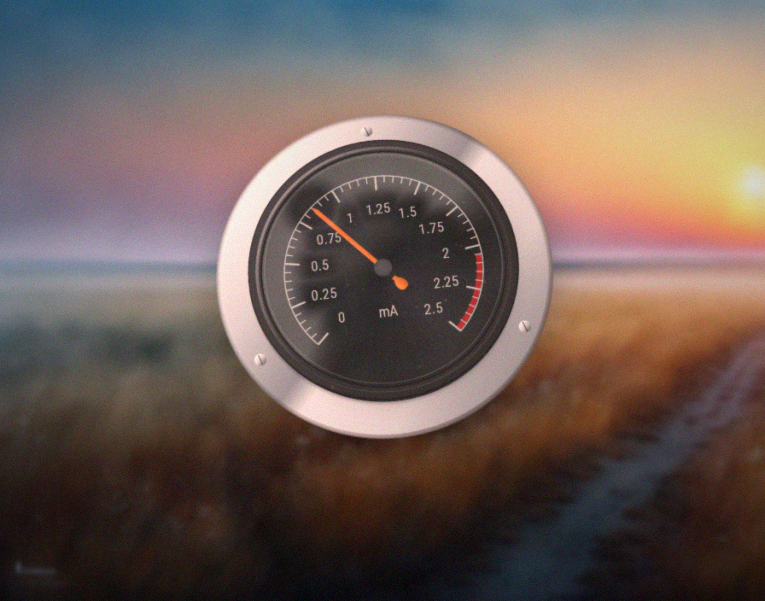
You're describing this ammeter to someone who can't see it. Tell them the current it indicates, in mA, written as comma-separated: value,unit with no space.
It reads 0.85,mA
